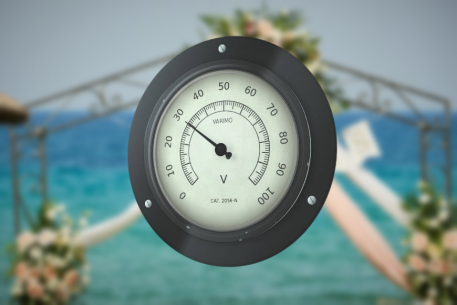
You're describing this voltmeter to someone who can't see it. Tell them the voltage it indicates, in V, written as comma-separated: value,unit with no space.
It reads 30,V
